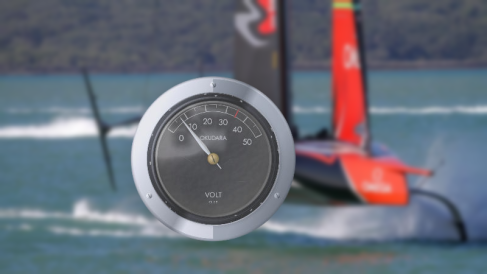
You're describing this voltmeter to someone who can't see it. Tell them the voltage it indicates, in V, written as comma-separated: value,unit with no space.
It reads 7.5,V
